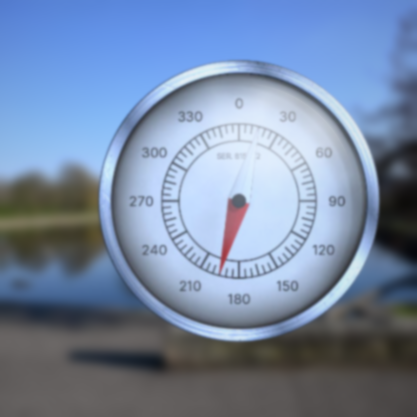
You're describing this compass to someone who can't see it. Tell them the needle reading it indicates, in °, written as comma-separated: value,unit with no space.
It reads 195,°
